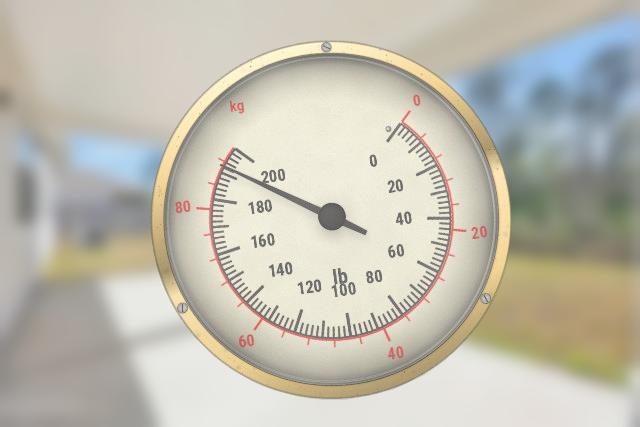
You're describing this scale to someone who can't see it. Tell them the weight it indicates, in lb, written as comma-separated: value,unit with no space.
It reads 192,lb
